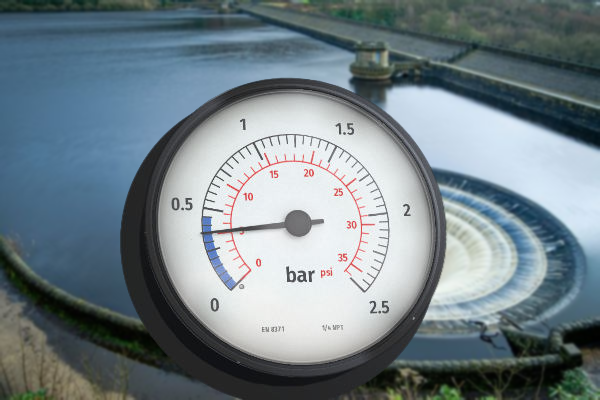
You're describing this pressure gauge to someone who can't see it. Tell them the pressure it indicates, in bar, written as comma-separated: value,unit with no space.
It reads 0.35,bar
